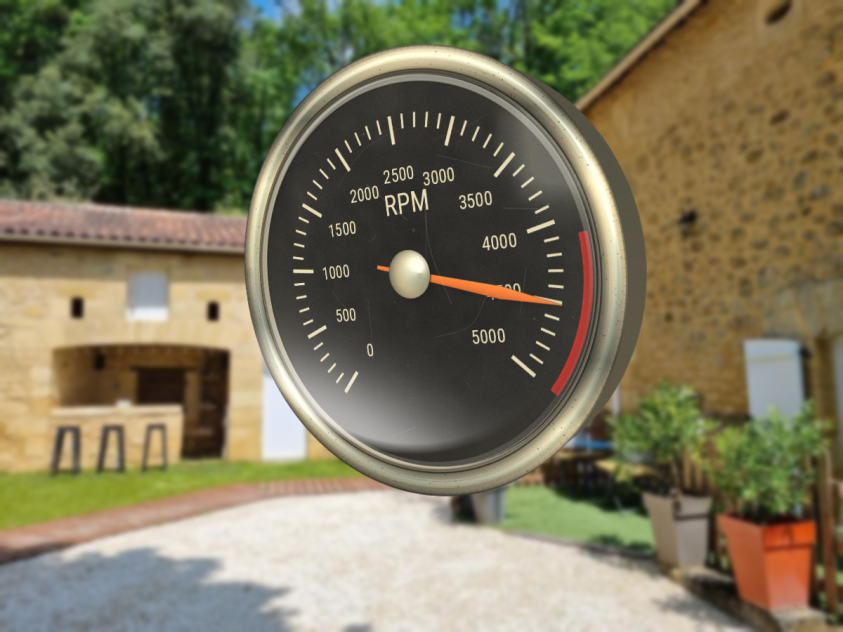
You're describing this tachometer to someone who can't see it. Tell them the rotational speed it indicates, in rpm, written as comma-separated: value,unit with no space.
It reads 4500,rpm
